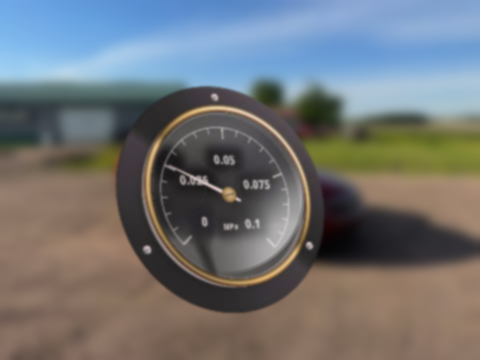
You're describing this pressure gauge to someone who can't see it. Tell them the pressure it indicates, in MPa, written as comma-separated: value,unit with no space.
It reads 0.025,MPa
